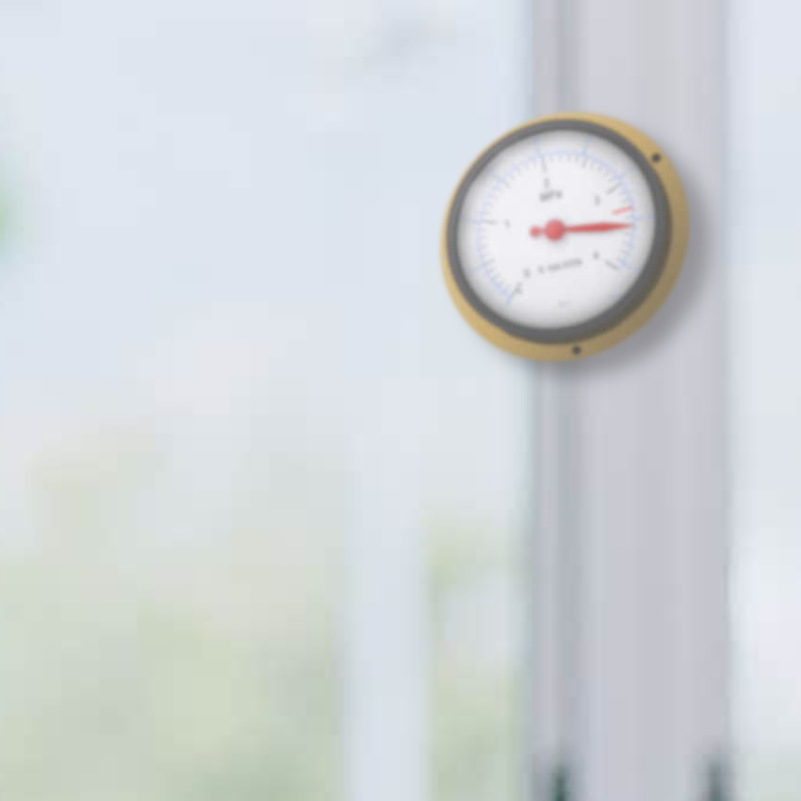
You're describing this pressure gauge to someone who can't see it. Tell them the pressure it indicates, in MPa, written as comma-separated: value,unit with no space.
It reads 3.5,MPa
